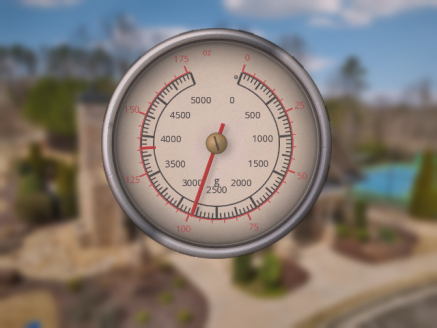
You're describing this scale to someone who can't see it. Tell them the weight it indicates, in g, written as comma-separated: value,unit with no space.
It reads 2800,g
